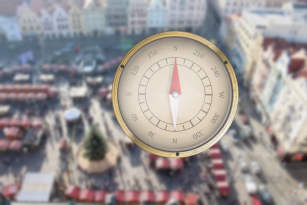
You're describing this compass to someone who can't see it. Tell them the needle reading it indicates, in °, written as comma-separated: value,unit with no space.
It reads 180,°
